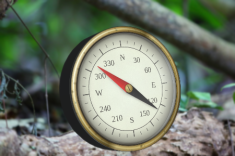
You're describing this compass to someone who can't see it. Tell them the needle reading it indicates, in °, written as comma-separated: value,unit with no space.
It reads 310,°
